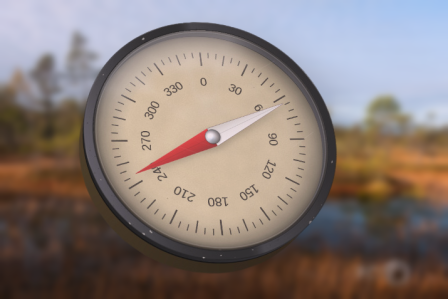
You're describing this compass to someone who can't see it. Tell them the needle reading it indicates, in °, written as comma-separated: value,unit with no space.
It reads 245,°
